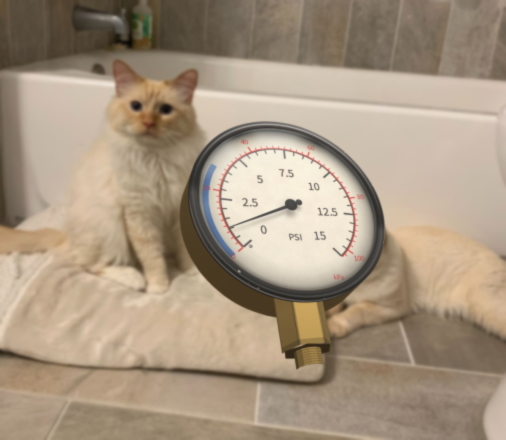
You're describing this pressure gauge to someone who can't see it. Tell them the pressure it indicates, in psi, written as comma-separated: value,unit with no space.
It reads 1,psi
